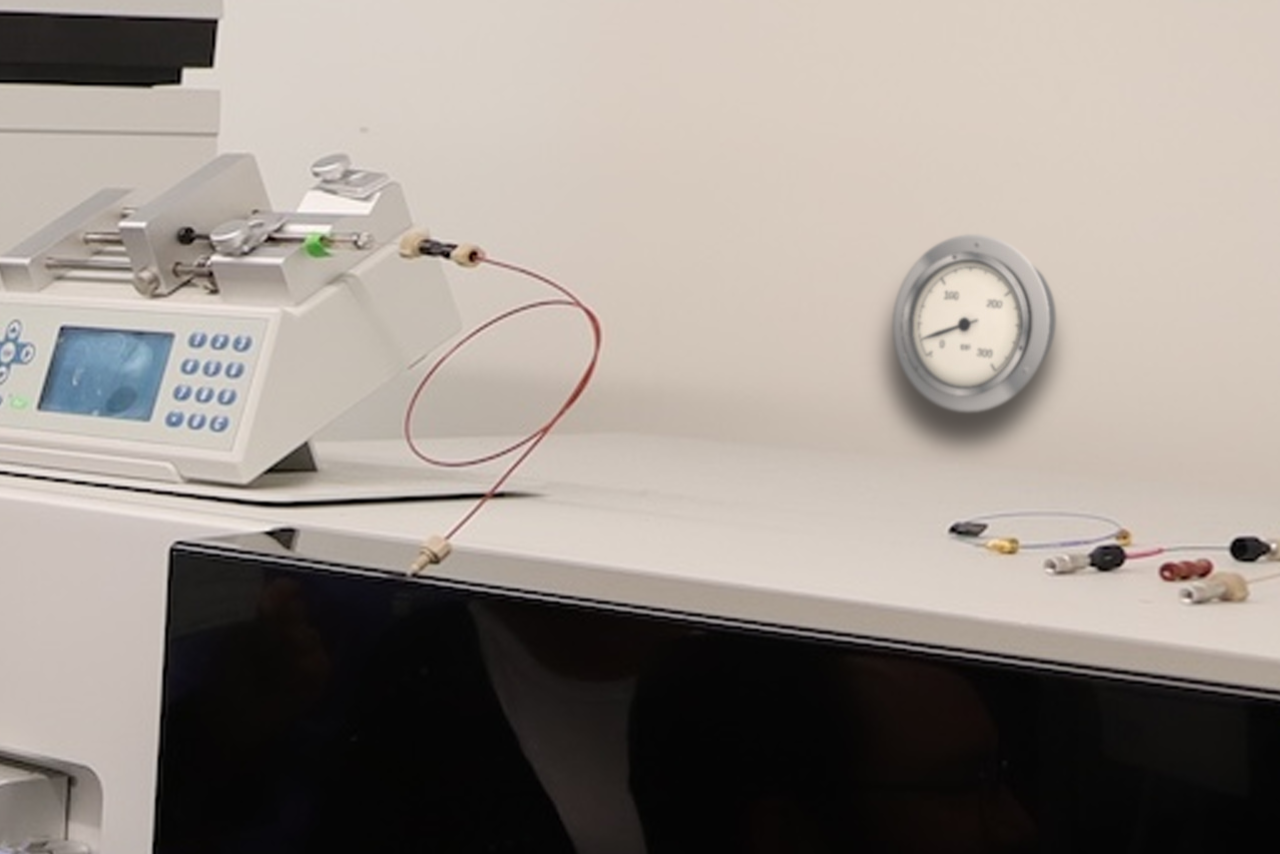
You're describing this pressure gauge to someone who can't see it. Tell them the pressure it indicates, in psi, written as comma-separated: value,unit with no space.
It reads 20,psi
